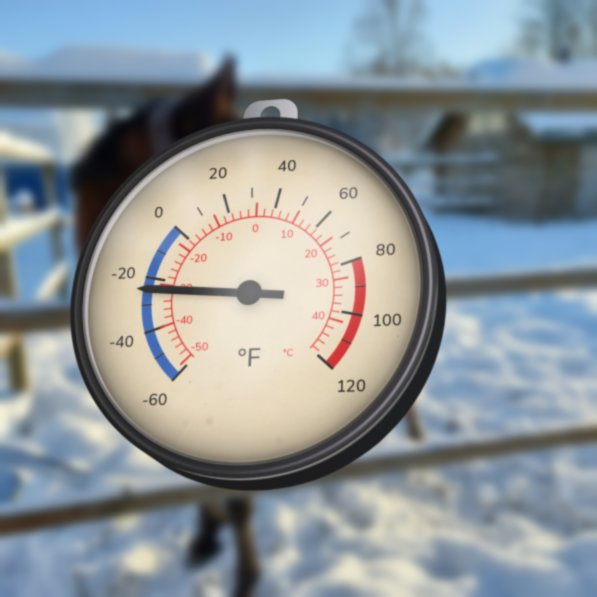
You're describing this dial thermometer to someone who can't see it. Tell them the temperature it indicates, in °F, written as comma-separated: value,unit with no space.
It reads -25,°F
